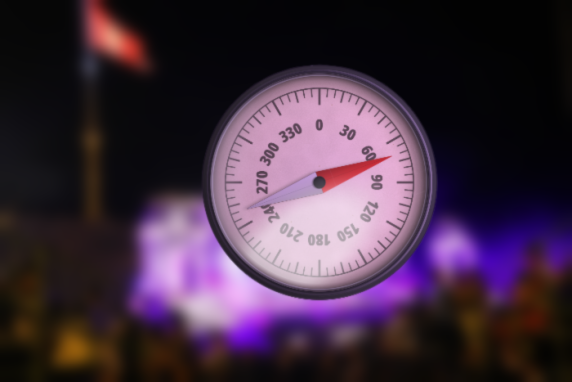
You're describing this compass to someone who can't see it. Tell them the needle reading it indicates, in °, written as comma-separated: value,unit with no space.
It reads 70,°
